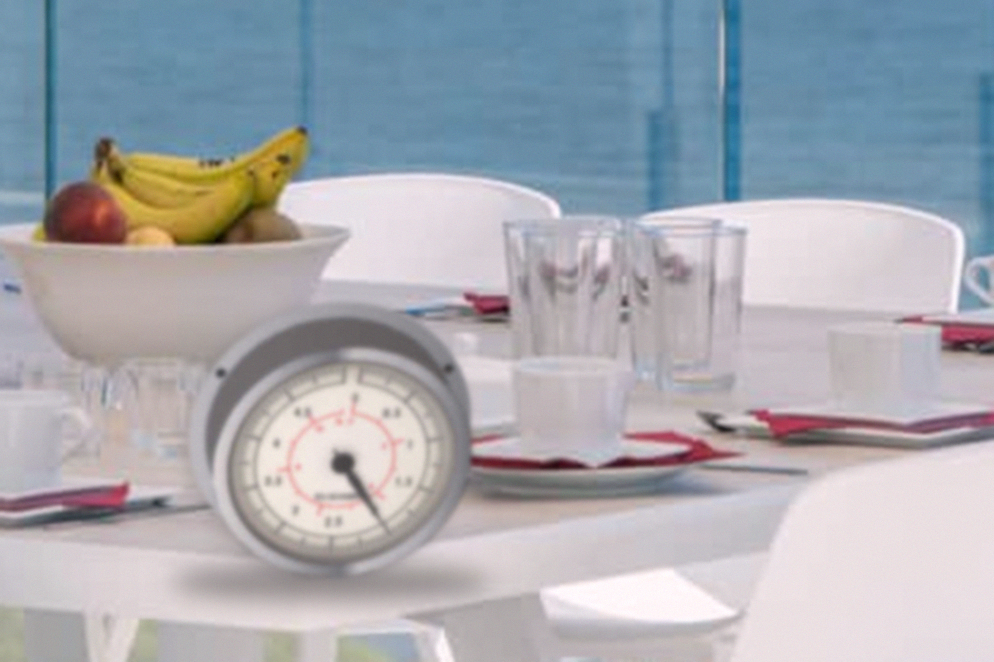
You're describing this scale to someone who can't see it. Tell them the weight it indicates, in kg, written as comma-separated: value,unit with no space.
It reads 2,kg
